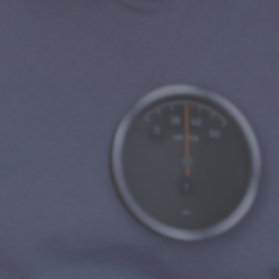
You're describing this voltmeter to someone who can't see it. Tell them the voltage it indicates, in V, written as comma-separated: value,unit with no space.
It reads 30,V
